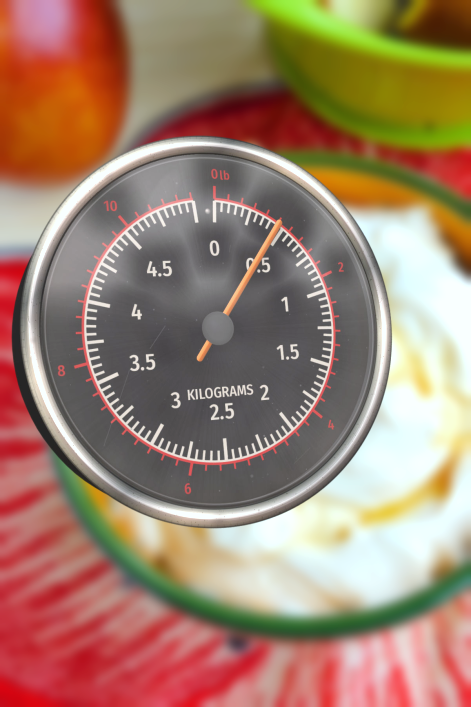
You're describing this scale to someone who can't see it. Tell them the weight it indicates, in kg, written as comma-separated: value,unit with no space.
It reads 0.45,kg
